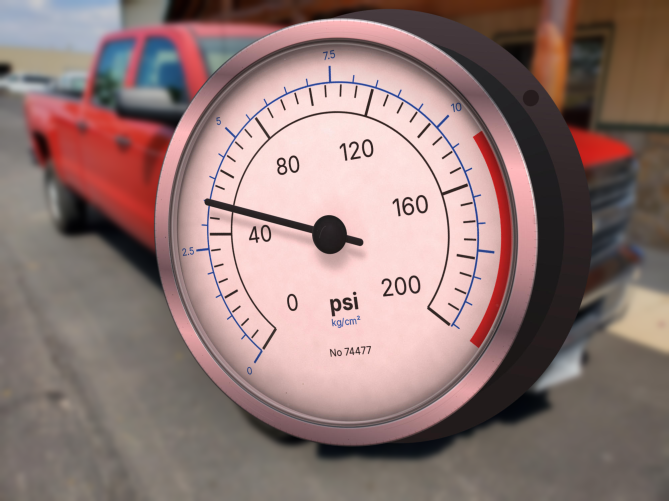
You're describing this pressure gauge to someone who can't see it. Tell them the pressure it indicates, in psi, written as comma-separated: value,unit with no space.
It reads 50,psi
